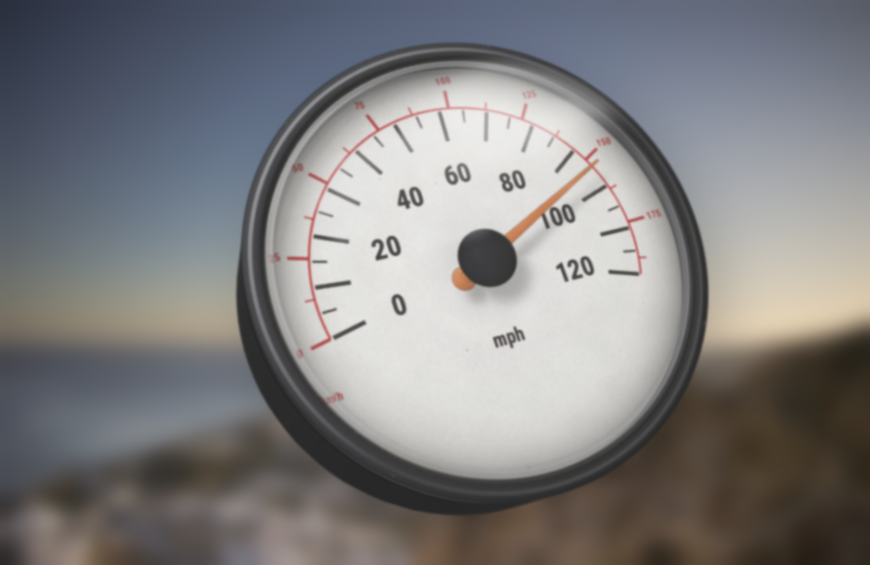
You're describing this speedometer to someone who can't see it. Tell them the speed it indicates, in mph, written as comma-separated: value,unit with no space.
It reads 95,mph
